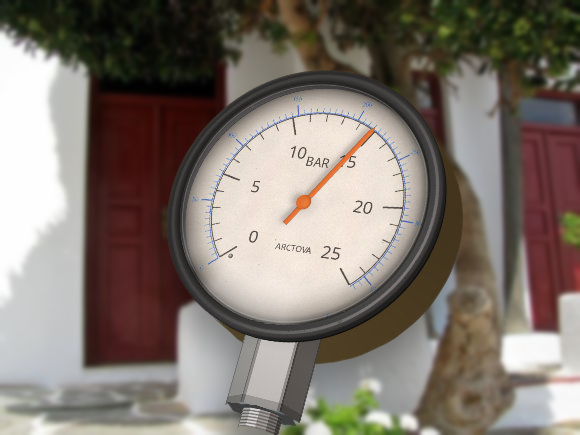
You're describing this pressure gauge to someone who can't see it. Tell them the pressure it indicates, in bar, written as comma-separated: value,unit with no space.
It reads 15,bar
